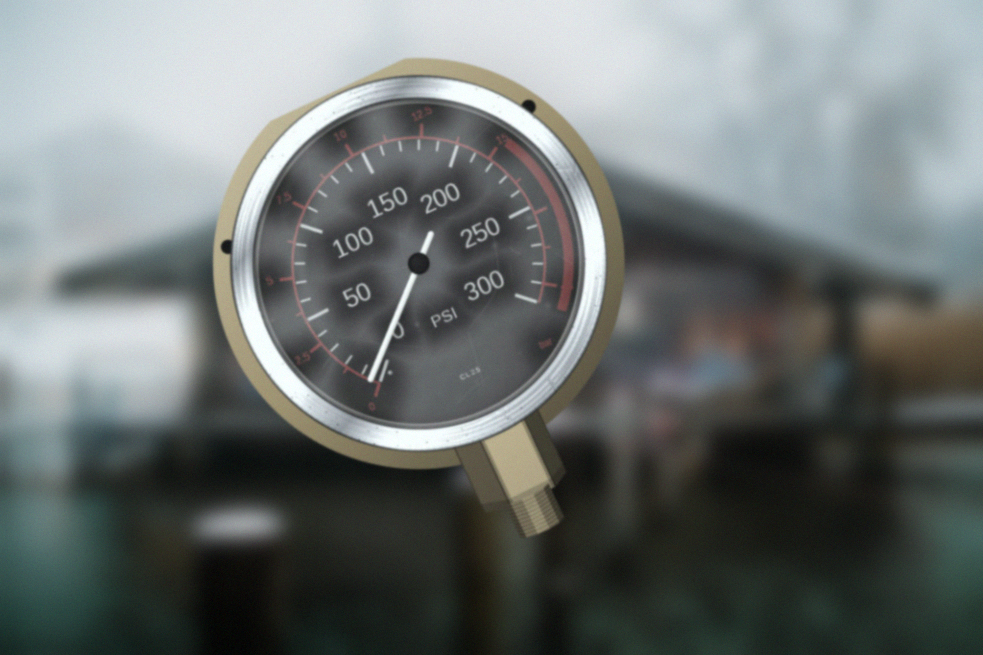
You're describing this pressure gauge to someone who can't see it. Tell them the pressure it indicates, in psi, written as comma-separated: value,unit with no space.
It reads 5,psi
